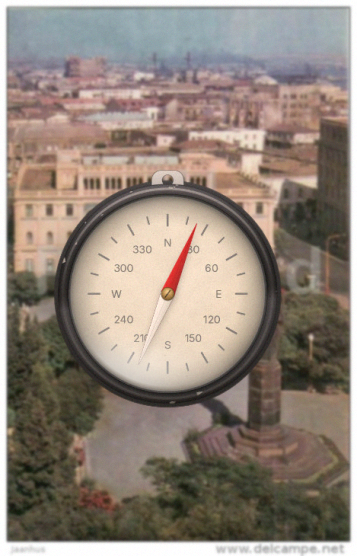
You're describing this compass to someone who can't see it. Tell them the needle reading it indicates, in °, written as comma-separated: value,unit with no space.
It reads 22.5,°
